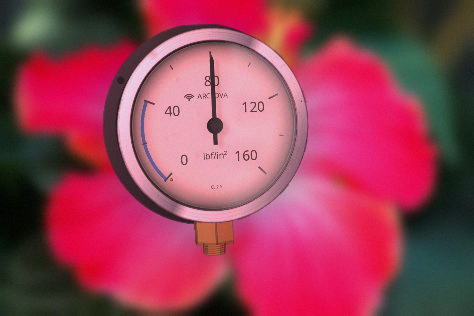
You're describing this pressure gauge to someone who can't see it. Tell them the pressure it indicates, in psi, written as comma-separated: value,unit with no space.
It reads 80,psi
